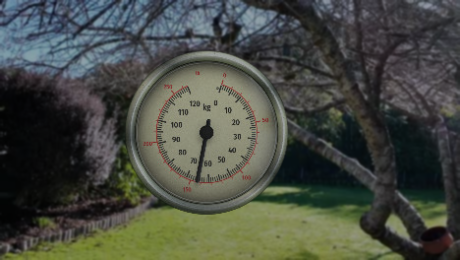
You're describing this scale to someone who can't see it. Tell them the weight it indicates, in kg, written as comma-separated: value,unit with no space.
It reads 65,kg
